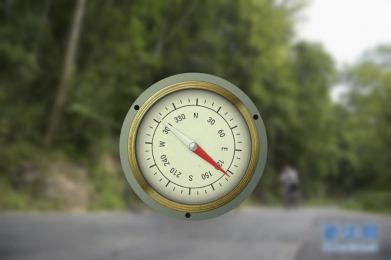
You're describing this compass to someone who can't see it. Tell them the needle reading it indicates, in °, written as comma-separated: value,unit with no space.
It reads 125,°
